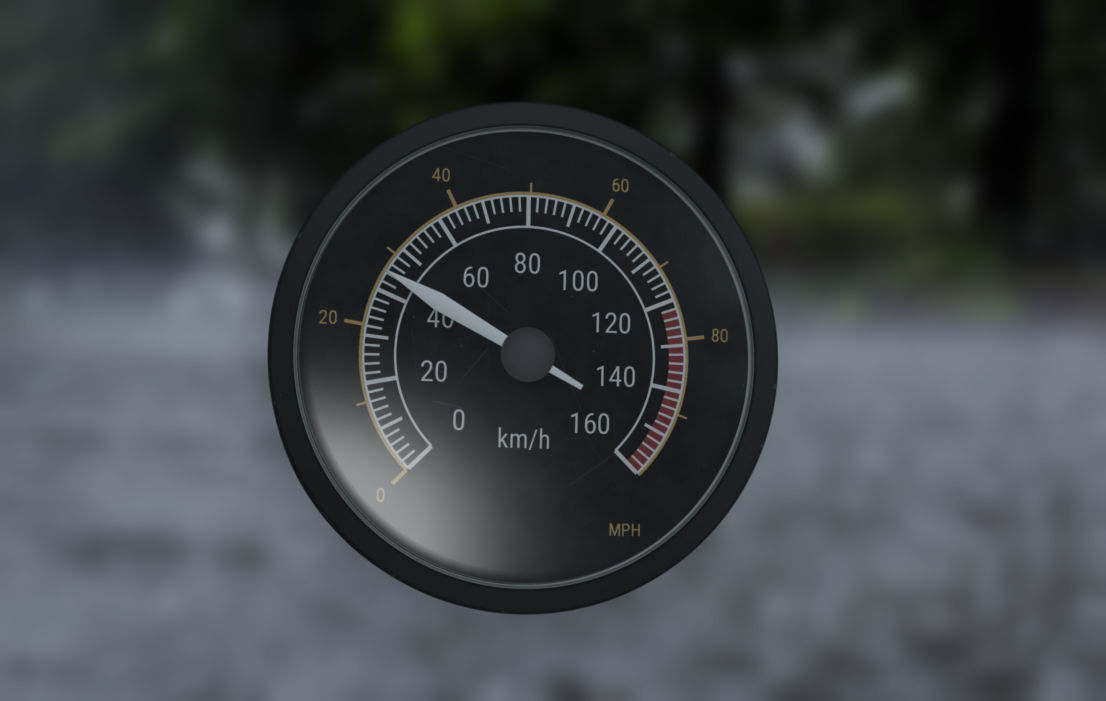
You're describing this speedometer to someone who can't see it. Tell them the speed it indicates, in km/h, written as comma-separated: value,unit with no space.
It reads 44,km/h
